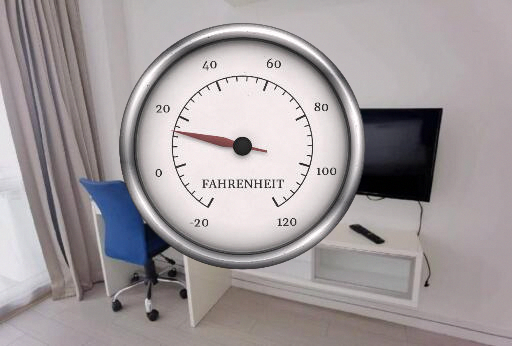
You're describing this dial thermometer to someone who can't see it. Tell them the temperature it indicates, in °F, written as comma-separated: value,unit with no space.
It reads 14,°F
